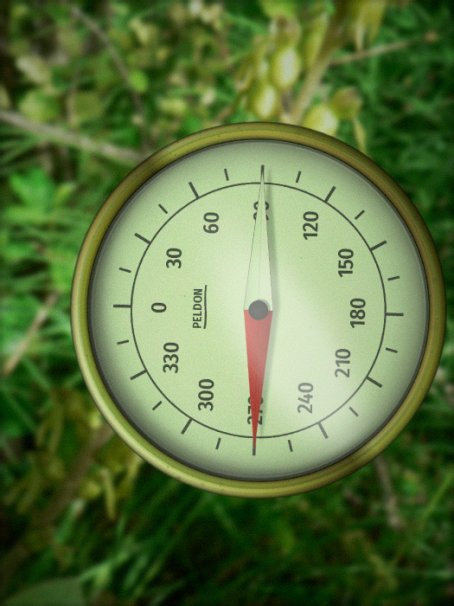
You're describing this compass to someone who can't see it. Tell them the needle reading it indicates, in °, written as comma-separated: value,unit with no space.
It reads 270,°
